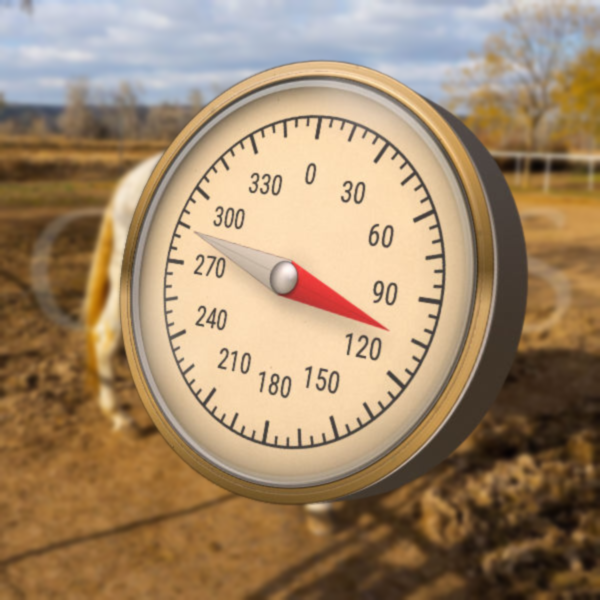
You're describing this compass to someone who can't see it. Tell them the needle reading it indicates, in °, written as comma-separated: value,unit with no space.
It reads 105,°
